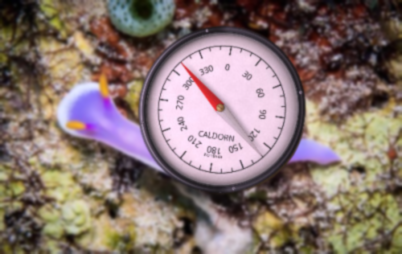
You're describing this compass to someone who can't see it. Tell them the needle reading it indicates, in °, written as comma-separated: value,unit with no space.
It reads 310,°
